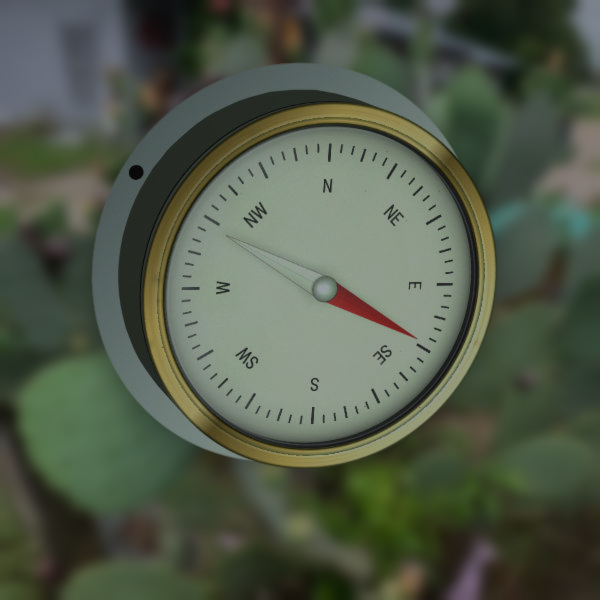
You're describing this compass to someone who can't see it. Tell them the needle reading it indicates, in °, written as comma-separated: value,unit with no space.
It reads 117.5,°
